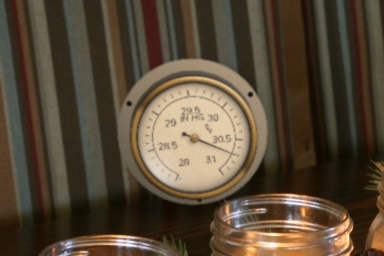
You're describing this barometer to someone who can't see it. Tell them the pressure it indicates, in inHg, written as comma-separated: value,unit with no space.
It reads 30.7,inHg
